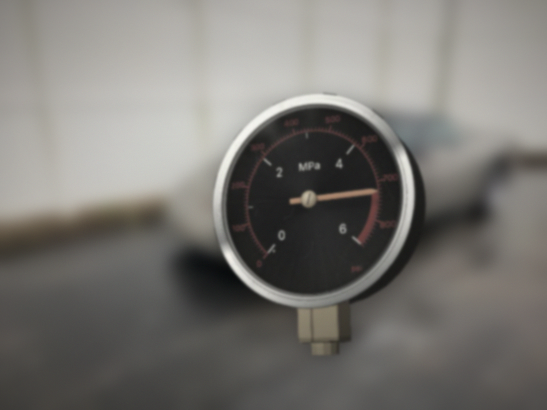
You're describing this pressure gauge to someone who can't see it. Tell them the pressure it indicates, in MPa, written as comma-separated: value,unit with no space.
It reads 5,MPa
